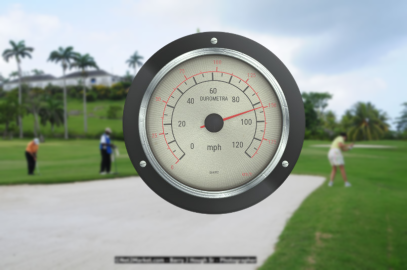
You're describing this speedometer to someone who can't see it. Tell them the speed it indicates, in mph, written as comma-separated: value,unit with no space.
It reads 92.5,mph
